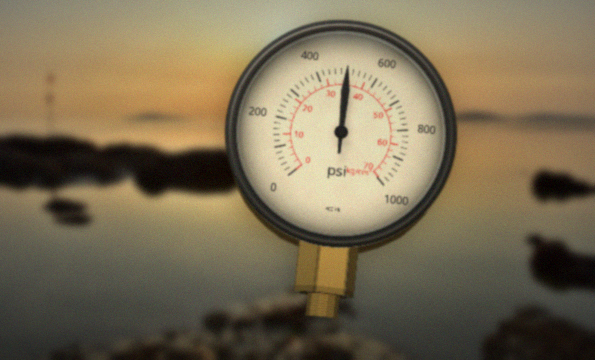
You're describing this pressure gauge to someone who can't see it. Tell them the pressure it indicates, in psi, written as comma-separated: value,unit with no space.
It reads 500,psi
